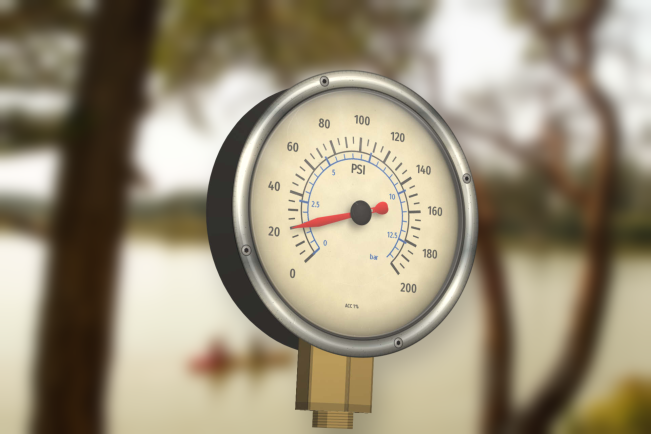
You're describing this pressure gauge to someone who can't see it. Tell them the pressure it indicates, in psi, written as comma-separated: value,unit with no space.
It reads 20,psi
